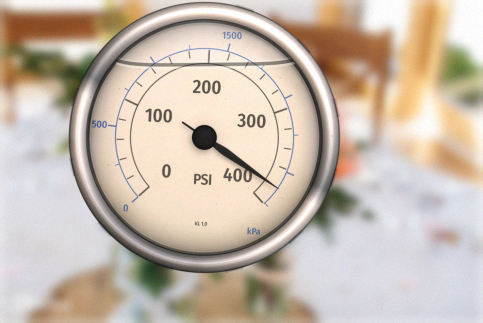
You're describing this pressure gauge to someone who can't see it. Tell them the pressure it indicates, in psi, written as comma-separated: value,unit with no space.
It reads 380,psi
